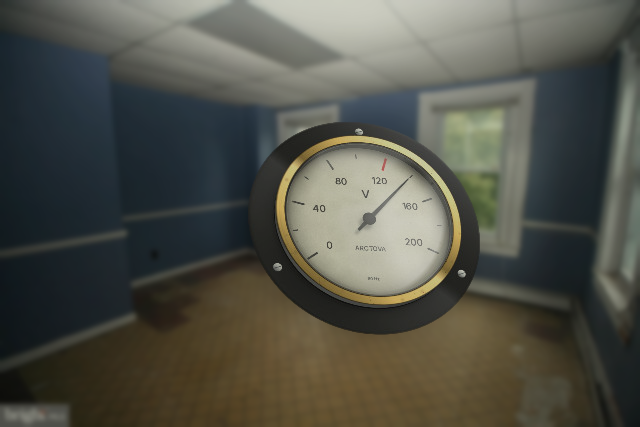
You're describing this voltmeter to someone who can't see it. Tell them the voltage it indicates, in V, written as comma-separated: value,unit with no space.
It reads 140,V
